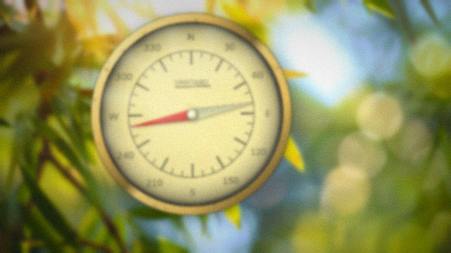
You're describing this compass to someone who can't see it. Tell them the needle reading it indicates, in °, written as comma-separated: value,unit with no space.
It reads 260,°
